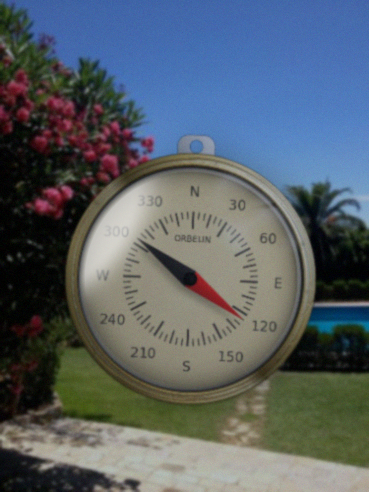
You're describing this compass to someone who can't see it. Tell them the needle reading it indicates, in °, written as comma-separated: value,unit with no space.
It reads 125,°
